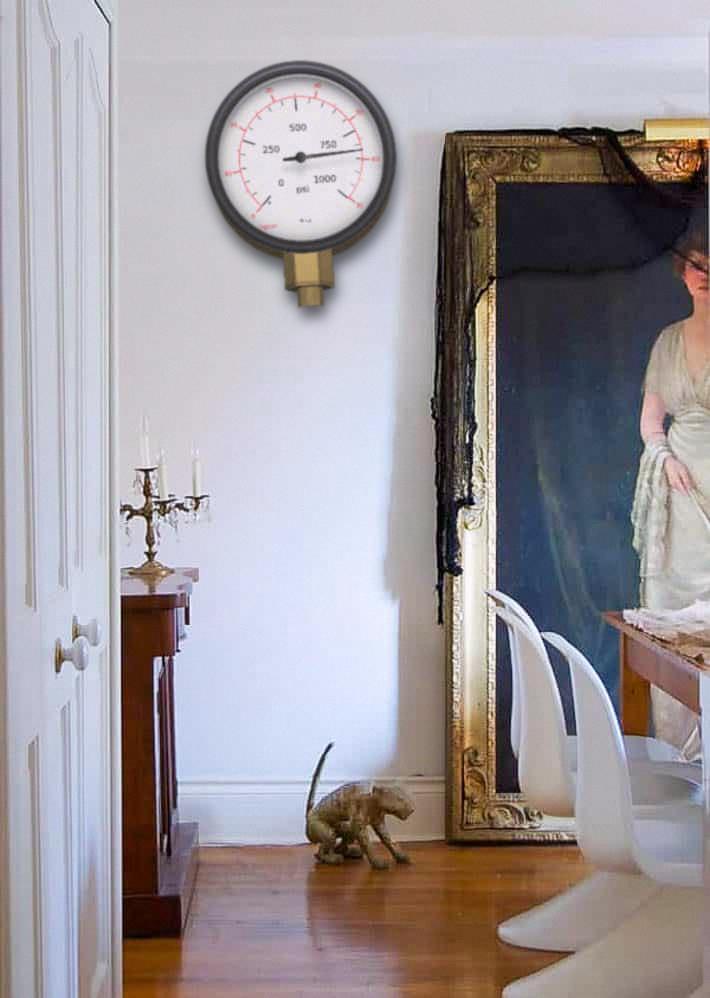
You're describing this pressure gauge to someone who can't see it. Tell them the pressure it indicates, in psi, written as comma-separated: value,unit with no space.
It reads 825,psi
